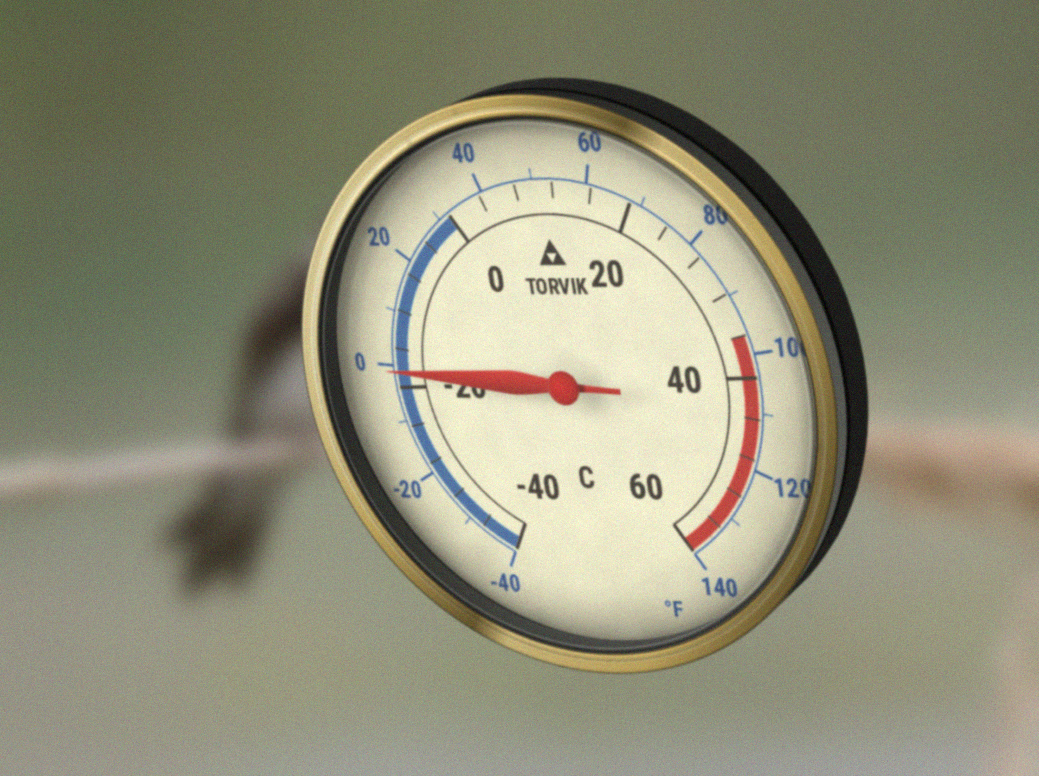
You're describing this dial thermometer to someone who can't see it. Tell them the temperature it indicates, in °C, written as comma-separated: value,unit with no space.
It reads -18,°C
